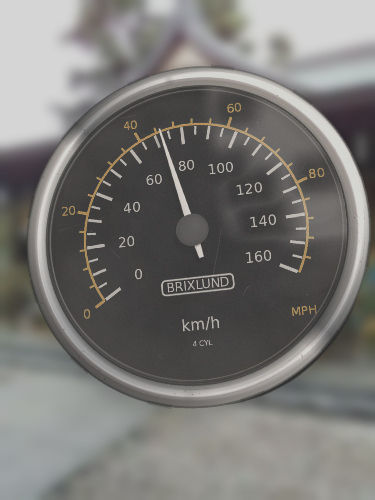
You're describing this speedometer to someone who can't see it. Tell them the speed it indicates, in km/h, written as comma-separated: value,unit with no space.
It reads 72.5,km/h
